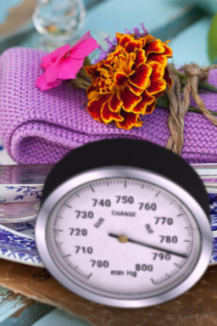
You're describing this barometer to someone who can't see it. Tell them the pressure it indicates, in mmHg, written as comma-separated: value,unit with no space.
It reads 785,mmHg
